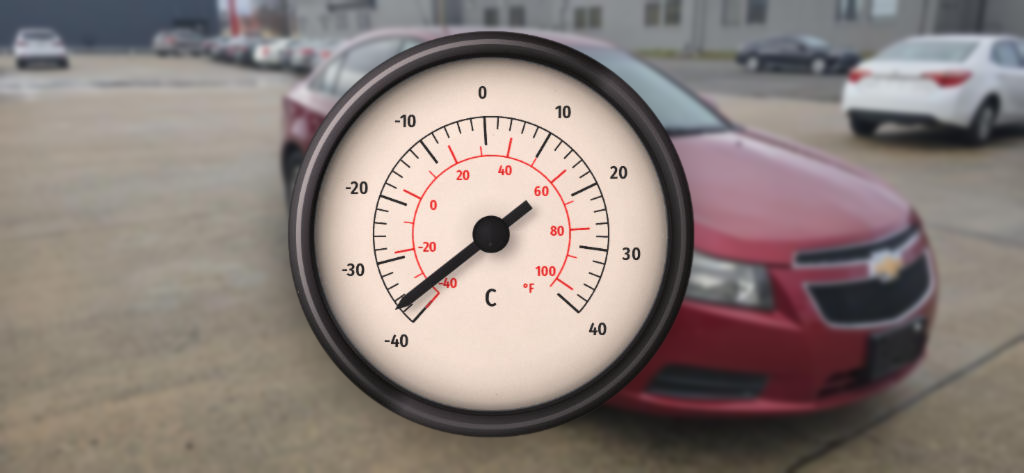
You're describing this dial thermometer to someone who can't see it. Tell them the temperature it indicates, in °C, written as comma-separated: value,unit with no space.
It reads -37,°C
